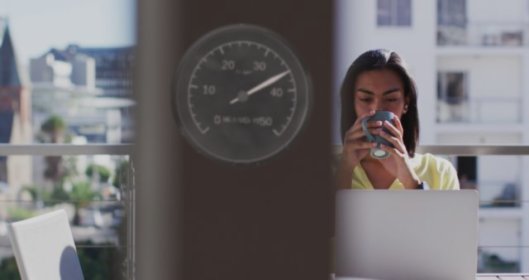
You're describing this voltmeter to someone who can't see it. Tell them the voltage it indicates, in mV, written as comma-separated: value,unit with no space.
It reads 36,mV
